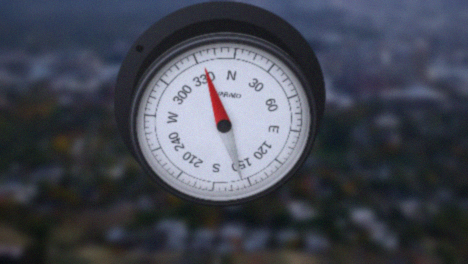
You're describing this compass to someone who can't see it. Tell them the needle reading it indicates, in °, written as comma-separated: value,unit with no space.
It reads 335,°
